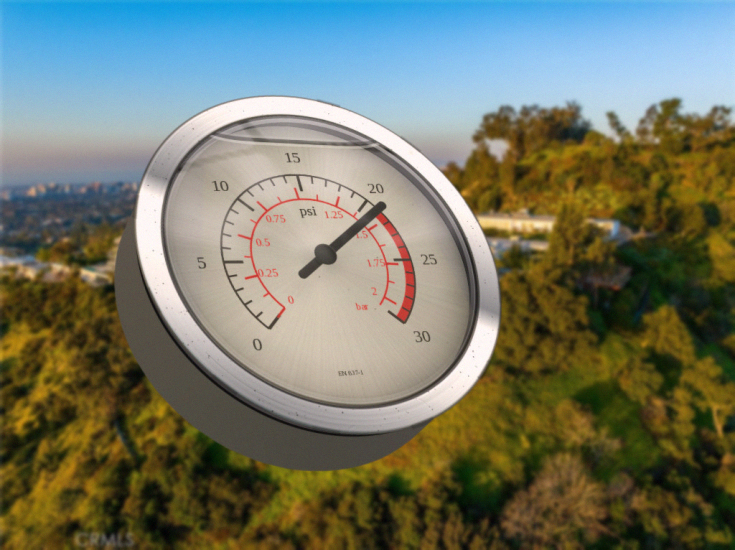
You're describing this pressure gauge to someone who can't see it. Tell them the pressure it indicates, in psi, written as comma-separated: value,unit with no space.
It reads 21,psi
